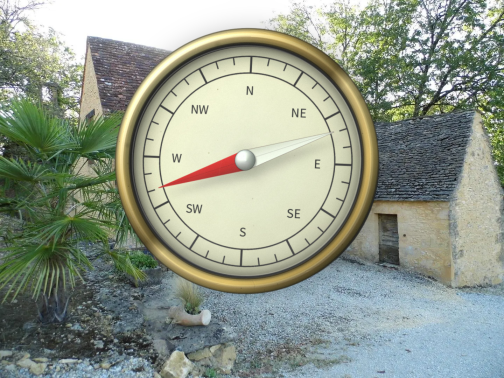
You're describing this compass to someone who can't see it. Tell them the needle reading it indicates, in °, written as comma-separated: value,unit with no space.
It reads 250,°
